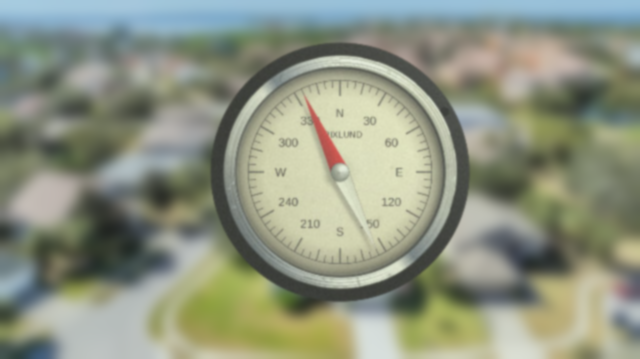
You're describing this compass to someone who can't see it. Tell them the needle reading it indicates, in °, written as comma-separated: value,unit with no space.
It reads 335,°
